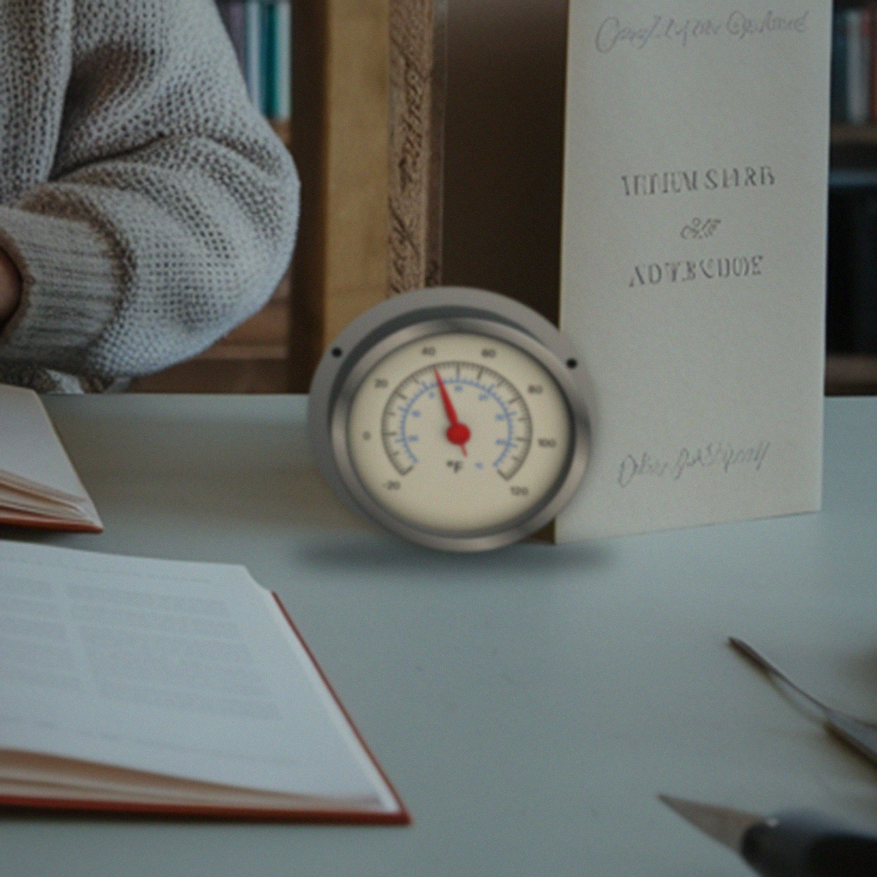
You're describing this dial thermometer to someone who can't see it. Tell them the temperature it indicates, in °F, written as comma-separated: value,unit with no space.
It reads 40,°F
